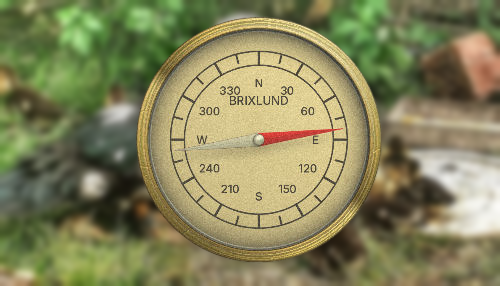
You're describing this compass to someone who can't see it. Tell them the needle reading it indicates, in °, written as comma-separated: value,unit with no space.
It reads 82.5,°
